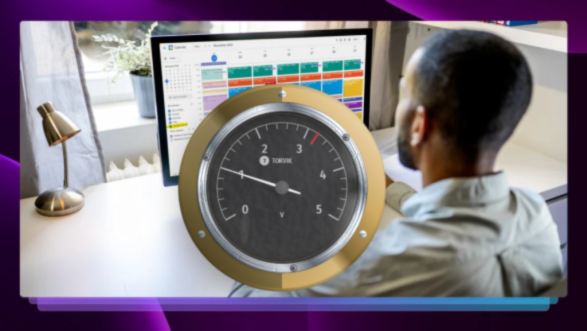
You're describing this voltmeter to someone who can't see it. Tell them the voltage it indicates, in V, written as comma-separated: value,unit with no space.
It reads 1,V
